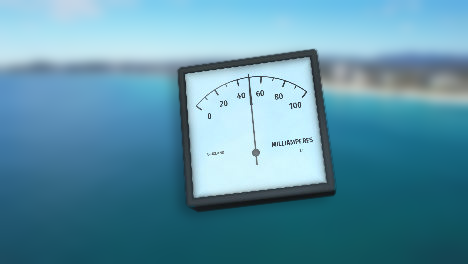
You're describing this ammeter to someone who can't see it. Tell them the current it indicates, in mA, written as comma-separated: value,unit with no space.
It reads 50,mA
